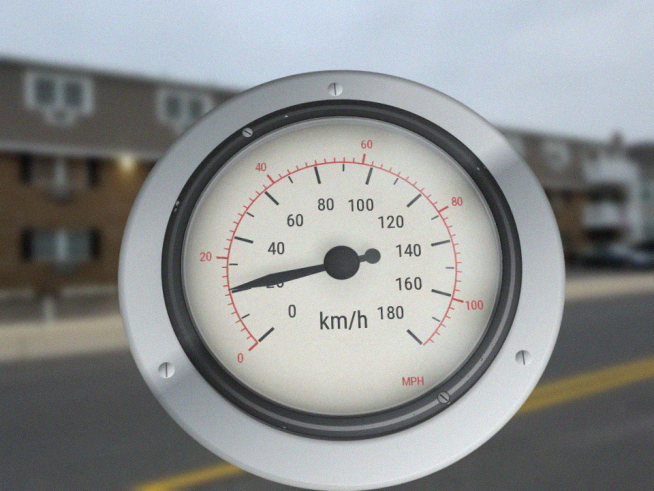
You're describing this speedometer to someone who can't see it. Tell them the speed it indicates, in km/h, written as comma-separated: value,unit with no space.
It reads 20,km/h
